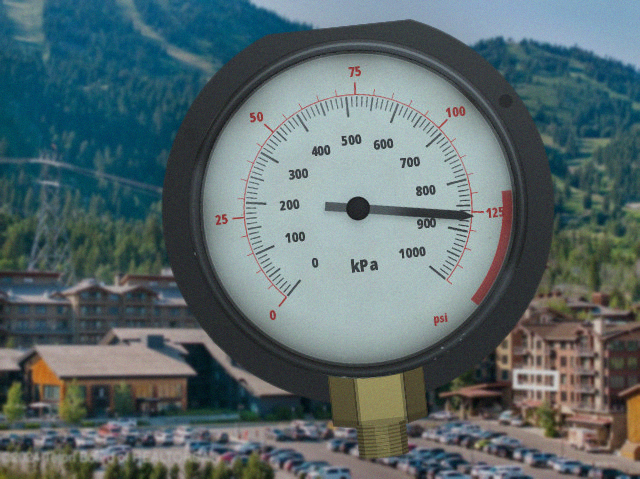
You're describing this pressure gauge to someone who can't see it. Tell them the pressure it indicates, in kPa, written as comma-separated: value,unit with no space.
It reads 870,kPa
